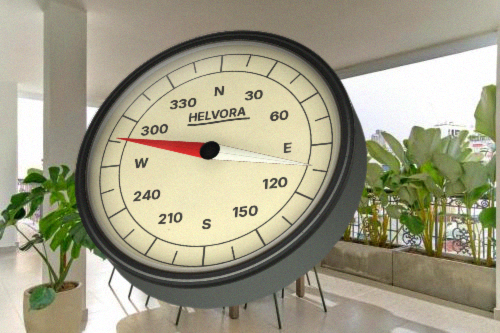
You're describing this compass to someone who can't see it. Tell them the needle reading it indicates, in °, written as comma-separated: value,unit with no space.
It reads 285,°
